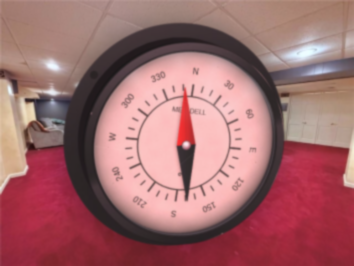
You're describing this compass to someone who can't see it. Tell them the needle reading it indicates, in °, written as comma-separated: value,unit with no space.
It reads 350,°
